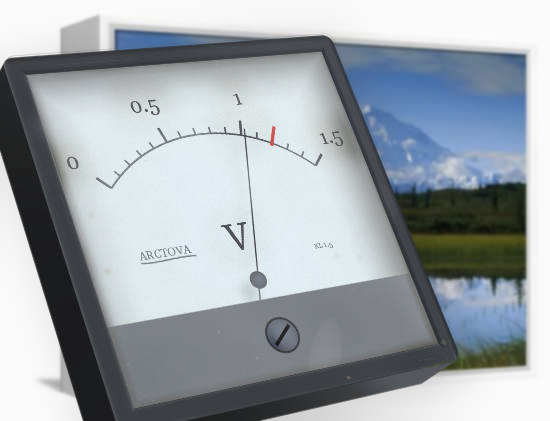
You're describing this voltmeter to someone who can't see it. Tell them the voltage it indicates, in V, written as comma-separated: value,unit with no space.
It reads 1,V
